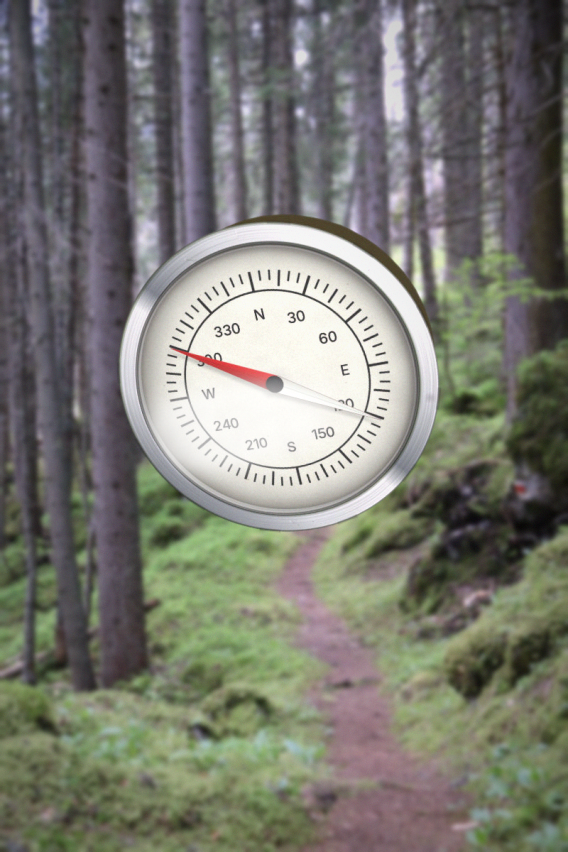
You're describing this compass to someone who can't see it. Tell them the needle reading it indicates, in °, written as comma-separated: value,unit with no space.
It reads 300,°
